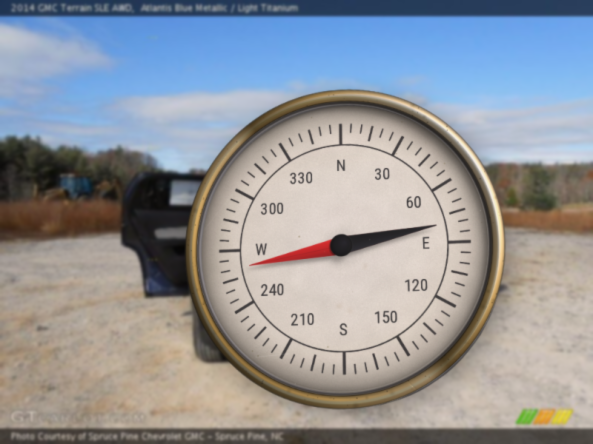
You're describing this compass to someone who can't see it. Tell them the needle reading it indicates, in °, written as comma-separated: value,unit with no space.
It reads 260,°
